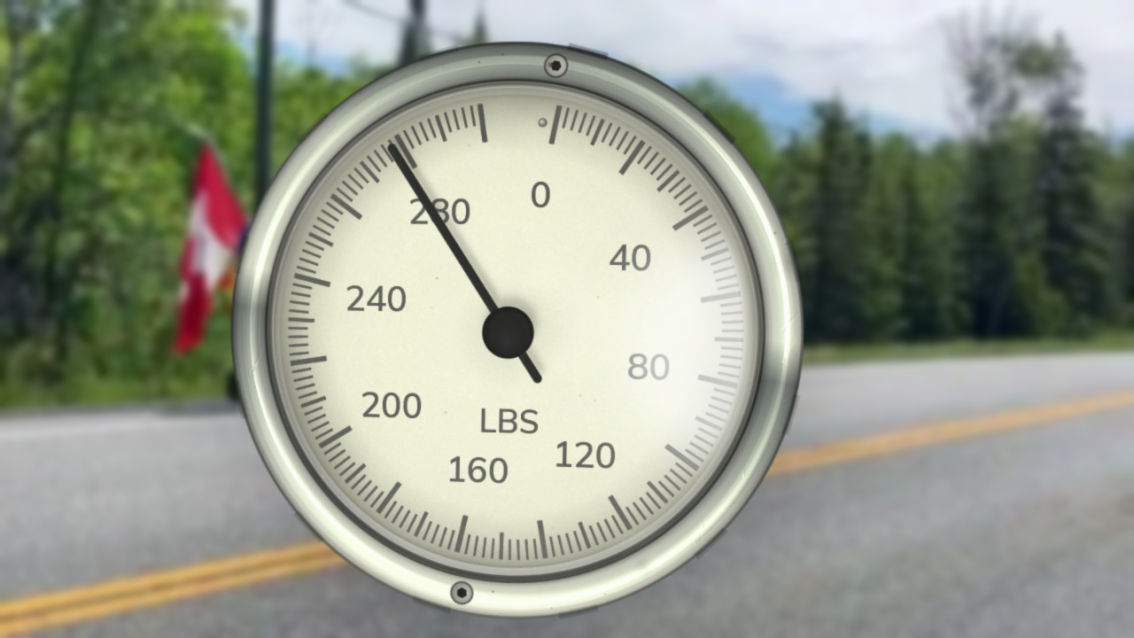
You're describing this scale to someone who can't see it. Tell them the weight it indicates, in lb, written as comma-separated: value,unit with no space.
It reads 278,lb
